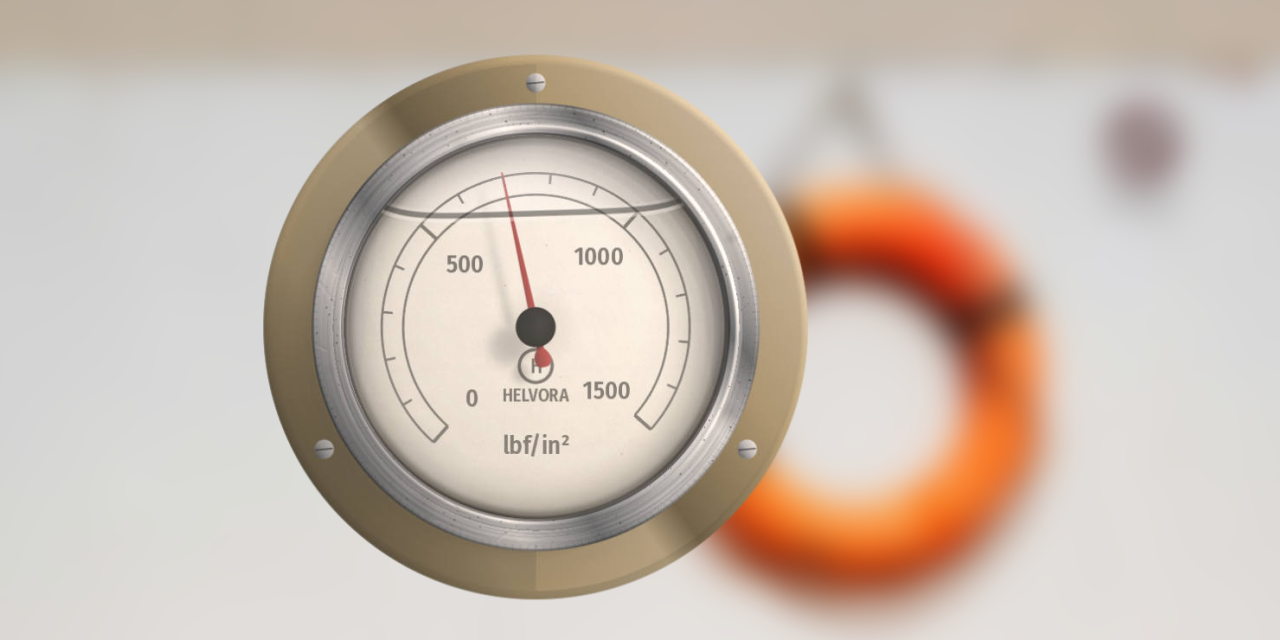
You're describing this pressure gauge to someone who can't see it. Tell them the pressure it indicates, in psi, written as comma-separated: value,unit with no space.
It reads 700,psi
